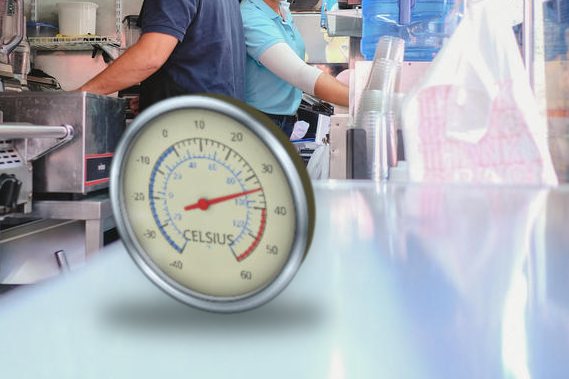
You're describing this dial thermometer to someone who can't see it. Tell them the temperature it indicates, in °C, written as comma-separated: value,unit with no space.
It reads 34,°C
